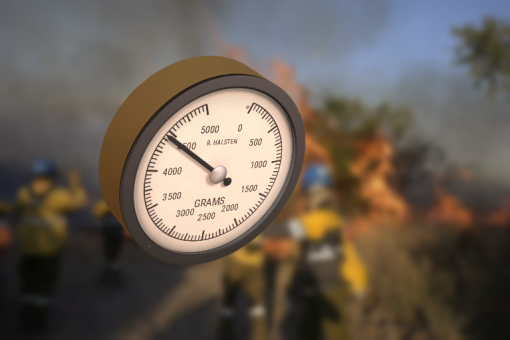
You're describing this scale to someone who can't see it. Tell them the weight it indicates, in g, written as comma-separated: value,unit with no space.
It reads 4450,g
